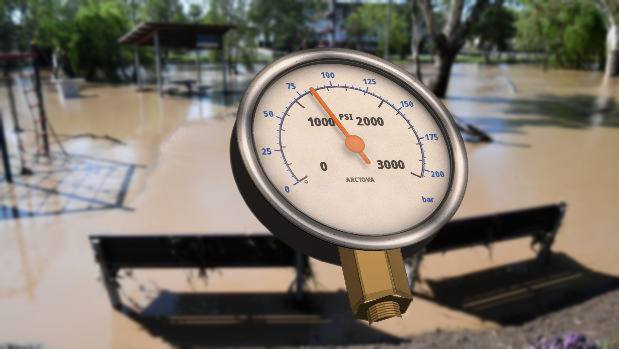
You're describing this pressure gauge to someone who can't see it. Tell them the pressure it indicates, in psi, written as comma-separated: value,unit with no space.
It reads 1200,psi
